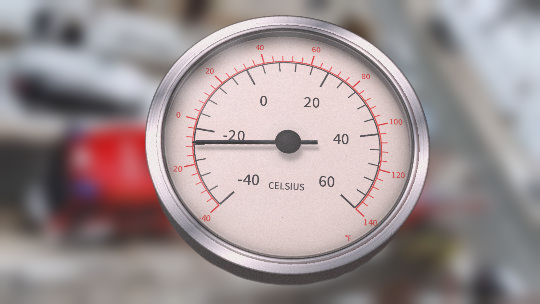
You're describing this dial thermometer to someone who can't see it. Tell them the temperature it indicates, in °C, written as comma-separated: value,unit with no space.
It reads -24,°C
